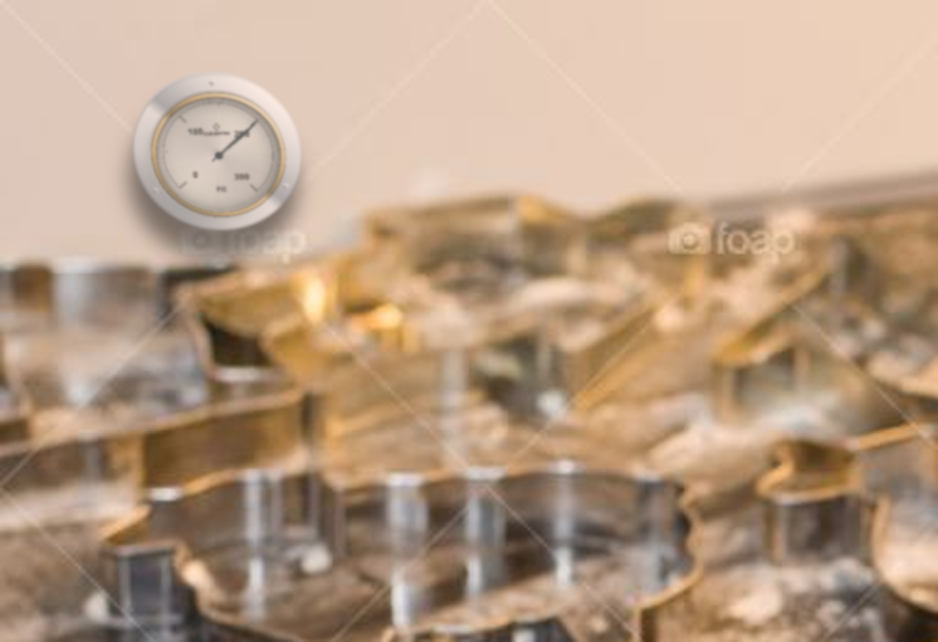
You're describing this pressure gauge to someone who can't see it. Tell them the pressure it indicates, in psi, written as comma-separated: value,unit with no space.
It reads 200,psi
